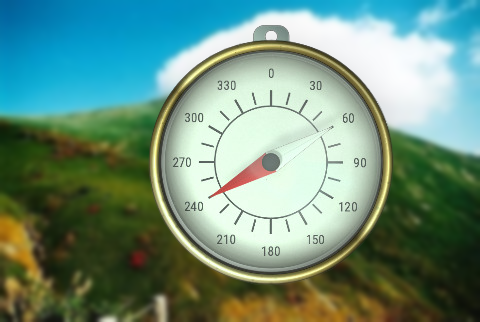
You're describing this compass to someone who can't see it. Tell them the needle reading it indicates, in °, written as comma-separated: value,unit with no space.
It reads 240,°
